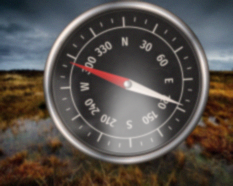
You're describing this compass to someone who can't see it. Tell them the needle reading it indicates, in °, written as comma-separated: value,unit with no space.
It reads 295,°
